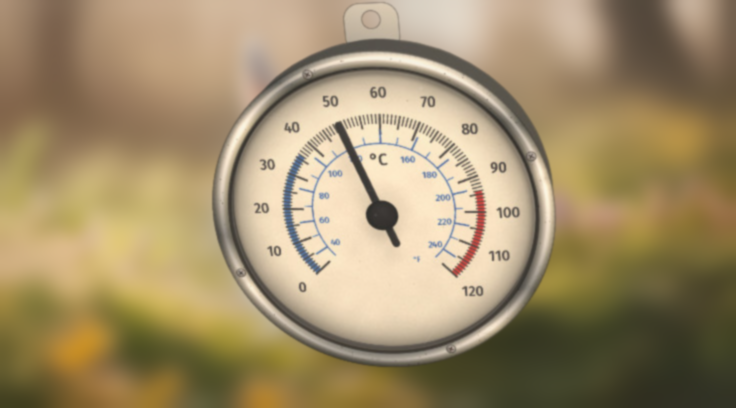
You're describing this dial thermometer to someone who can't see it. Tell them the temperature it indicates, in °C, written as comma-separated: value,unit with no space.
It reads 50,°C
